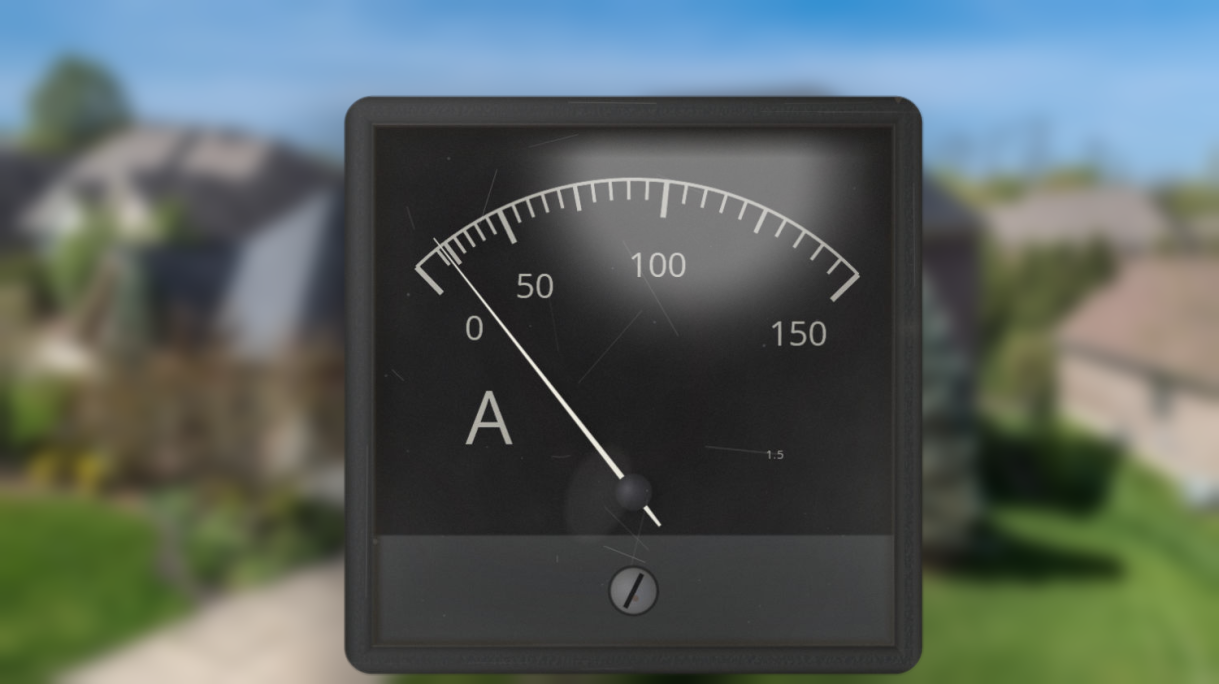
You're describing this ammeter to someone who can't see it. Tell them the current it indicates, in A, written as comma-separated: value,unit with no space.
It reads 22.5,A
